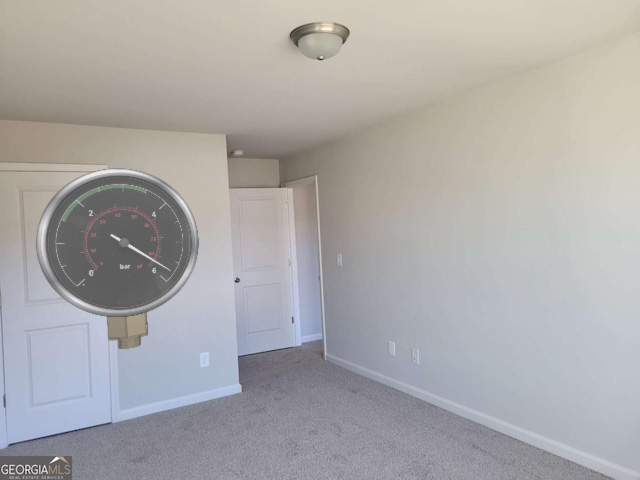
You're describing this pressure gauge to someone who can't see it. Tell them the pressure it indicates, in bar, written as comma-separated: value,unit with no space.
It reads 5.75,bar
